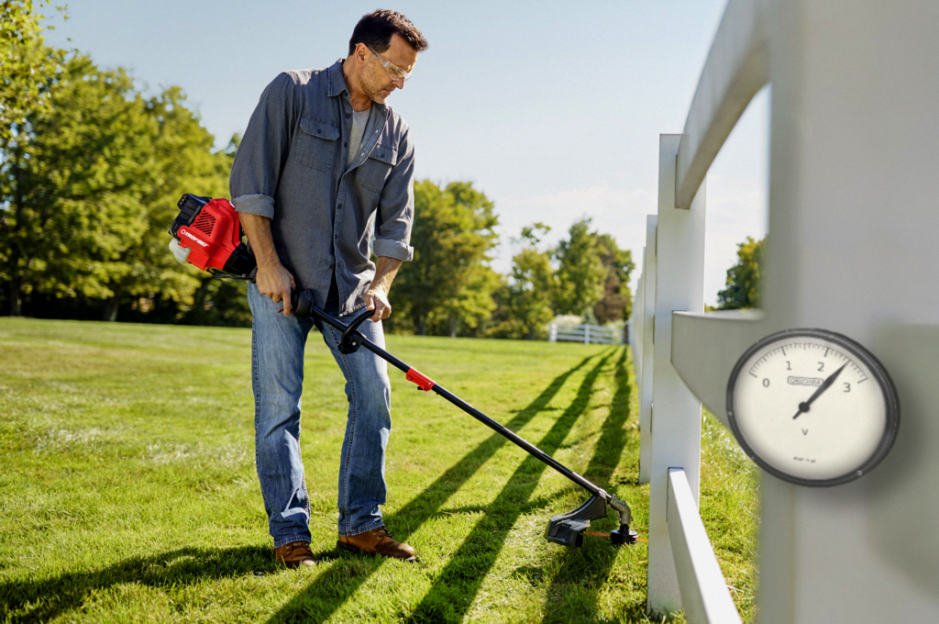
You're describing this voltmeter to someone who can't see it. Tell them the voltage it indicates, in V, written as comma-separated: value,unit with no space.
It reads 2.5,V
